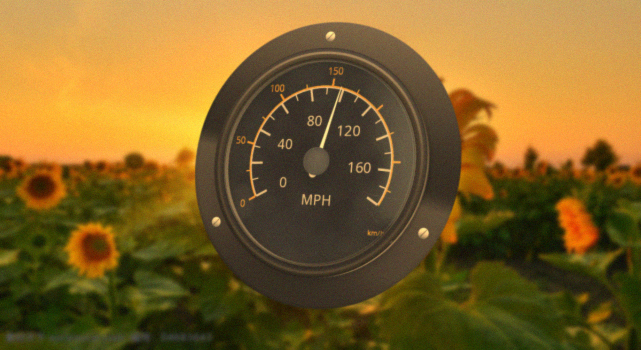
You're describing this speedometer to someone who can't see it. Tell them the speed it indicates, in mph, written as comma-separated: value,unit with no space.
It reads 100,mph
